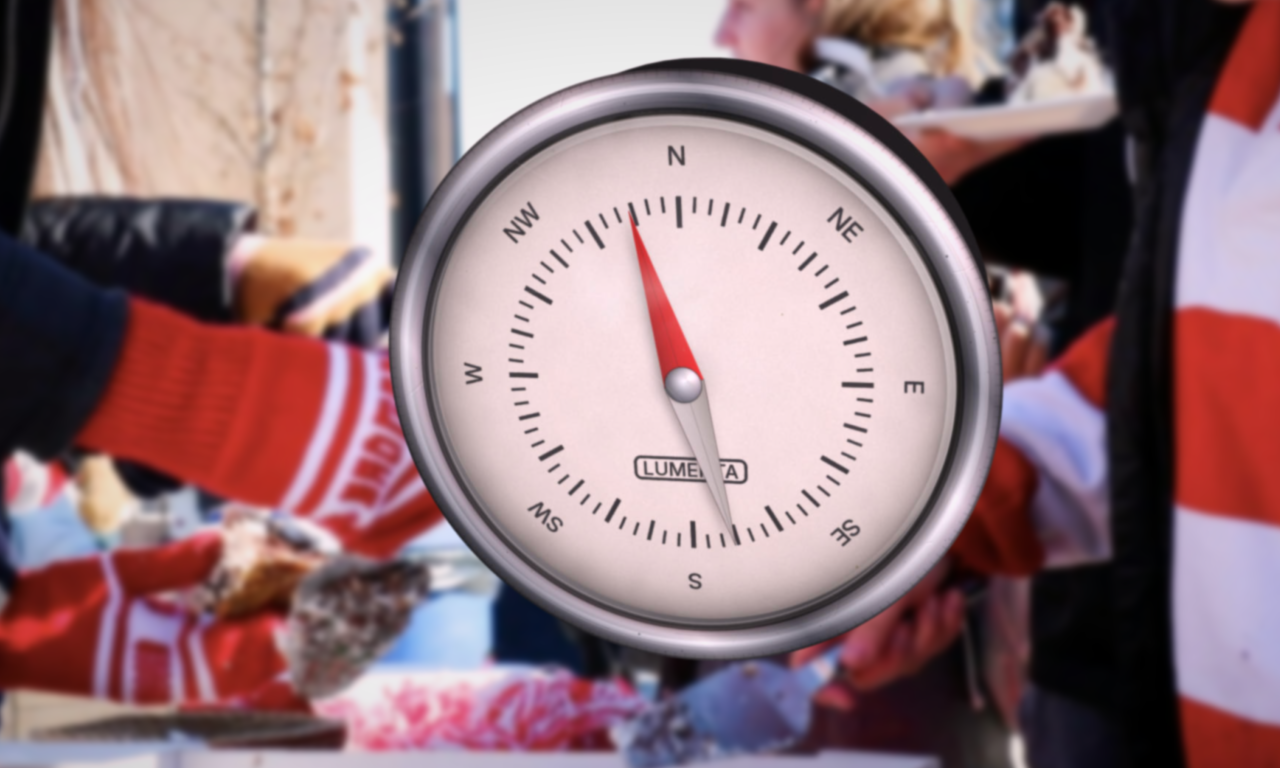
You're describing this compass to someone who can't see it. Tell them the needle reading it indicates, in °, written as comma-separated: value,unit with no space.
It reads 345,°
